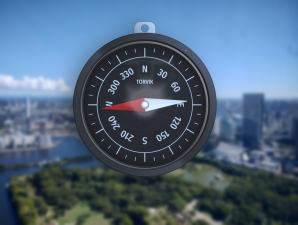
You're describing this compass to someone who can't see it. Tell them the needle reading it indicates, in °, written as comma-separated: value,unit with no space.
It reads 265,°
